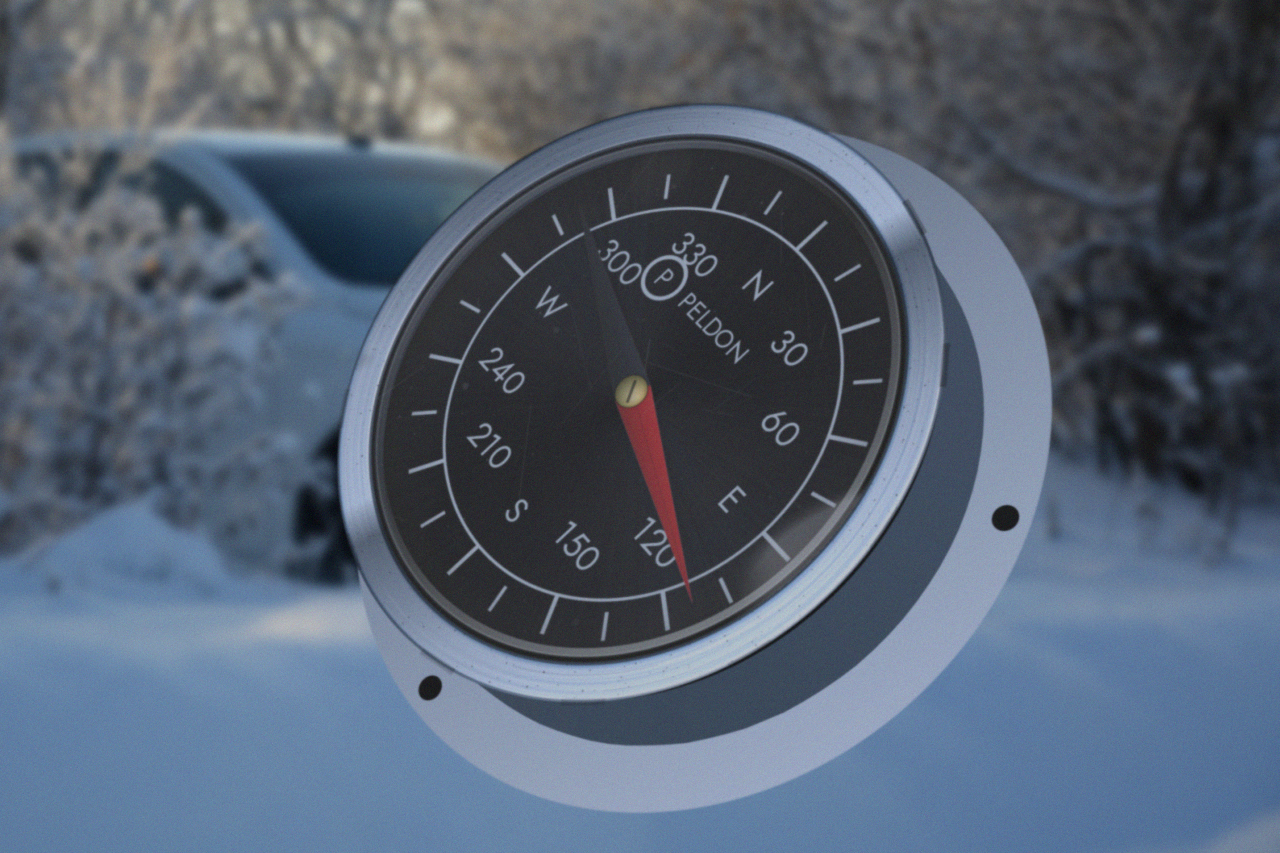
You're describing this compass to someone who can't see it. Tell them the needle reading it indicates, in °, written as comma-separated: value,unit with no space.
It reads 112.5,°
